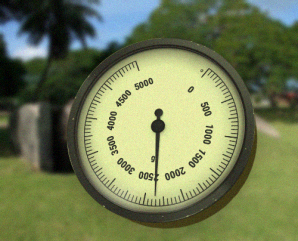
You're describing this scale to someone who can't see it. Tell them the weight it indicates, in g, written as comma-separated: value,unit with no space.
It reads 2350,g
